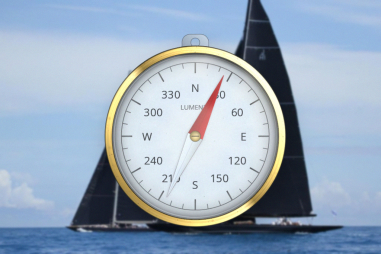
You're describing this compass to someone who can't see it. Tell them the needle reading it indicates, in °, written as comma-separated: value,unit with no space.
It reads 25,°
